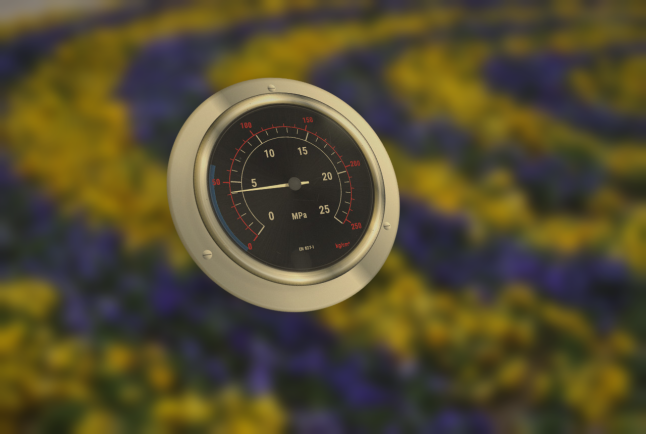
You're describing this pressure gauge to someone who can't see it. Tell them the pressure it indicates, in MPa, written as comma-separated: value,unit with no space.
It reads 4,MPa
